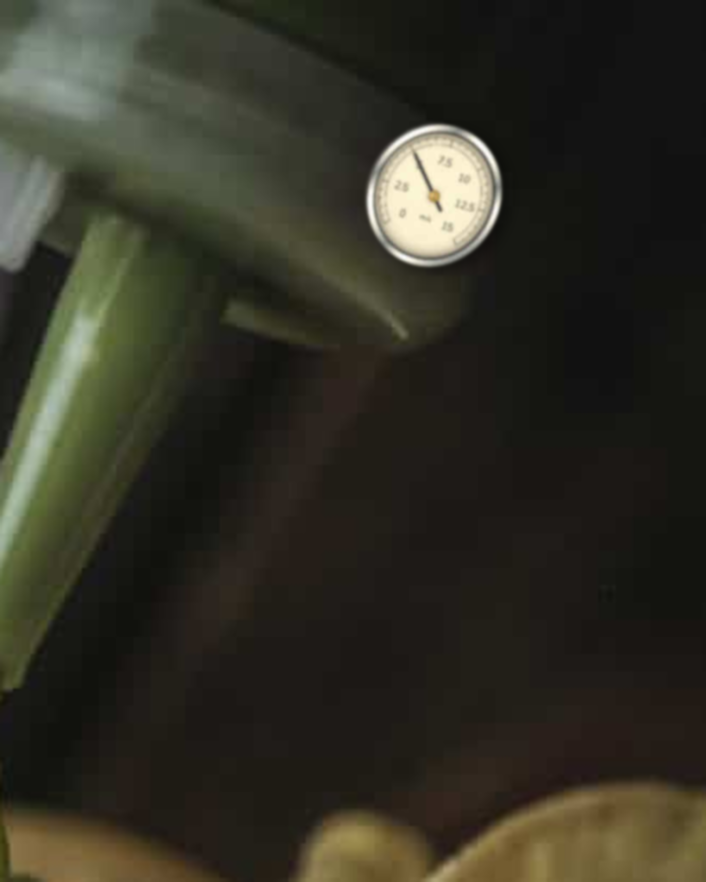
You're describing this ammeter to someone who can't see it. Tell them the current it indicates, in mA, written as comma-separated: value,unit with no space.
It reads 5,mA
